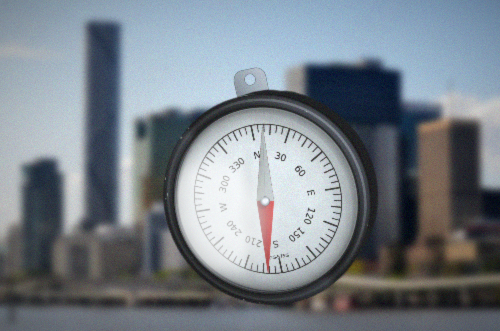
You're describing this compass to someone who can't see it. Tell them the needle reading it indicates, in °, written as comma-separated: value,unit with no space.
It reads 190,°
